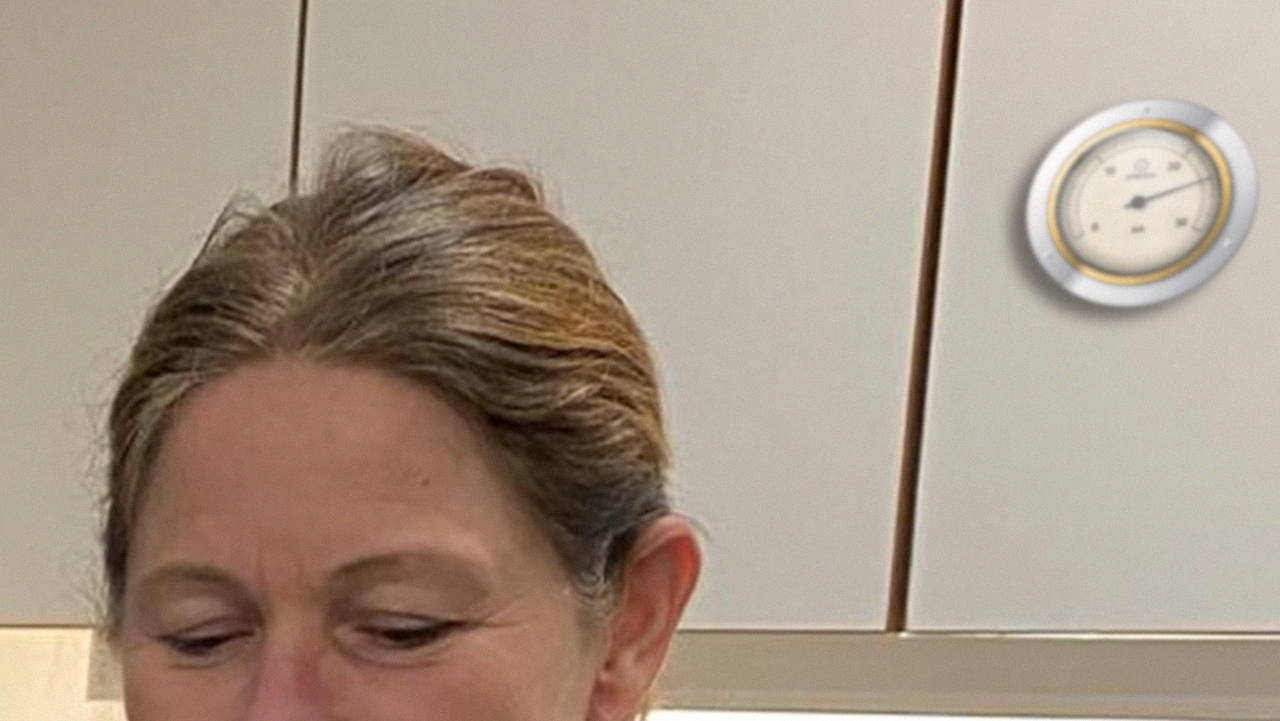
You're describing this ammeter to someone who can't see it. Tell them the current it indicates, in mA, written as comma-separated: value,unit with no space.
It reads 24,mA
